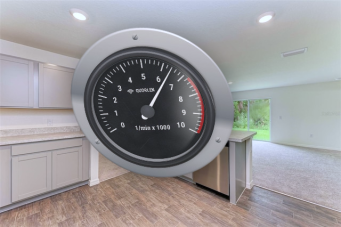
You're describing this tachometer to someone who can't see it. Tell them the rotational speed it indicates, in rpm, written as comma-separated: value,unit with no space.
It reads 6400,rpm
